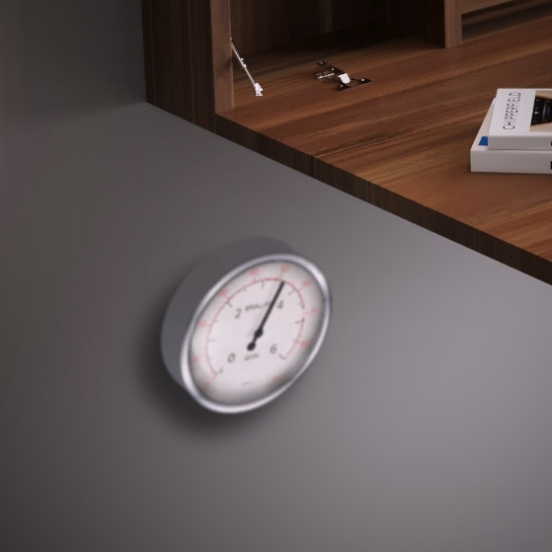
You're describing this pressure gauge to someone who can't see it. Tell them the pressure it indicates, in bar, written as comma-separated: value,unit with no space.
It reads 3.5,bar
